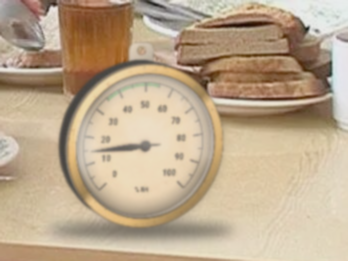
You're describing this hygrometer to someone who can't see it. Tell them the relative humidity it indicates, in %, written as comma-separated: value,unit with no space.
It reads 15,%
